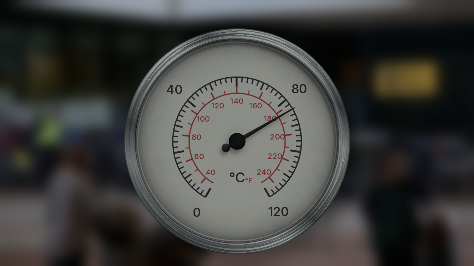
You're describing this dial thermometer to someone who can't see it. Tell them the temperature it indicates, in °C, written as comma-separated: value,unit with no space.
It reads 84,°C
